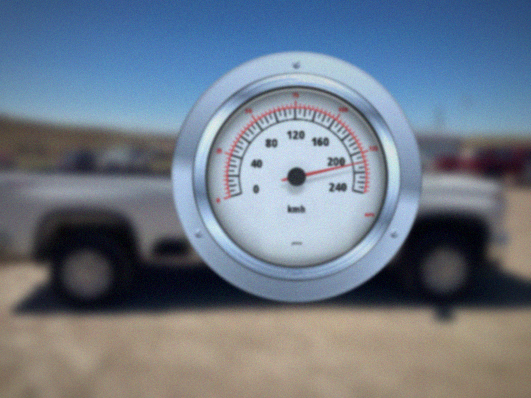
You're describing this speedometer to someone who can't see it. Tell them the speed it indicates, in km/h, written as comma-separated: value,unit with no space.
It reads 210,km/h
